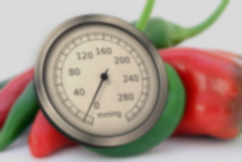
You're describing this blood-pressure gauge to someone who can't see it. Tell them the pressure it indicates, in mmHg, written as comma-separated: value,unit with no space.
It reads 10,mmHg
